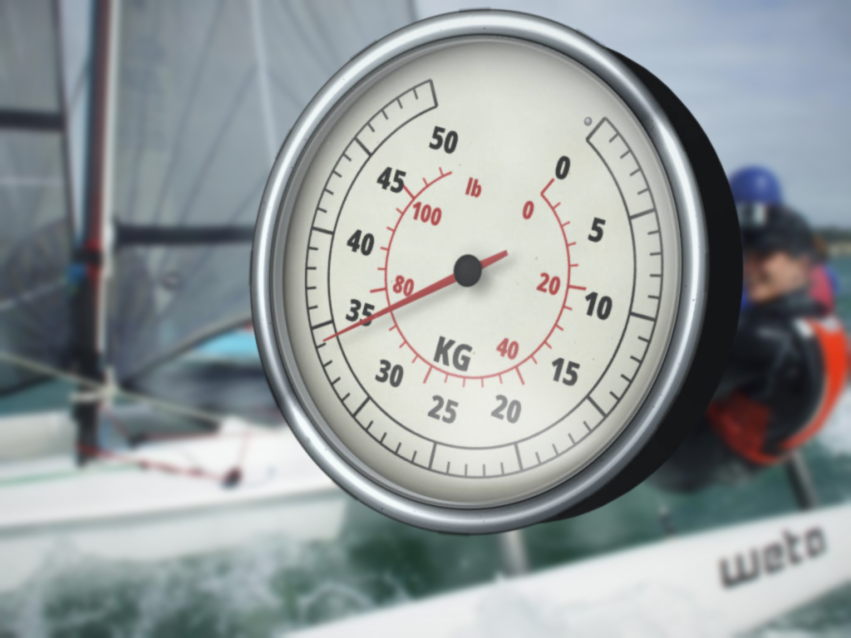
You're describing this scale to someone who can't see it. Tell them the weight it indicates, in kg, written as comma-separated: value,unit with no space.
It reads 34,kg
